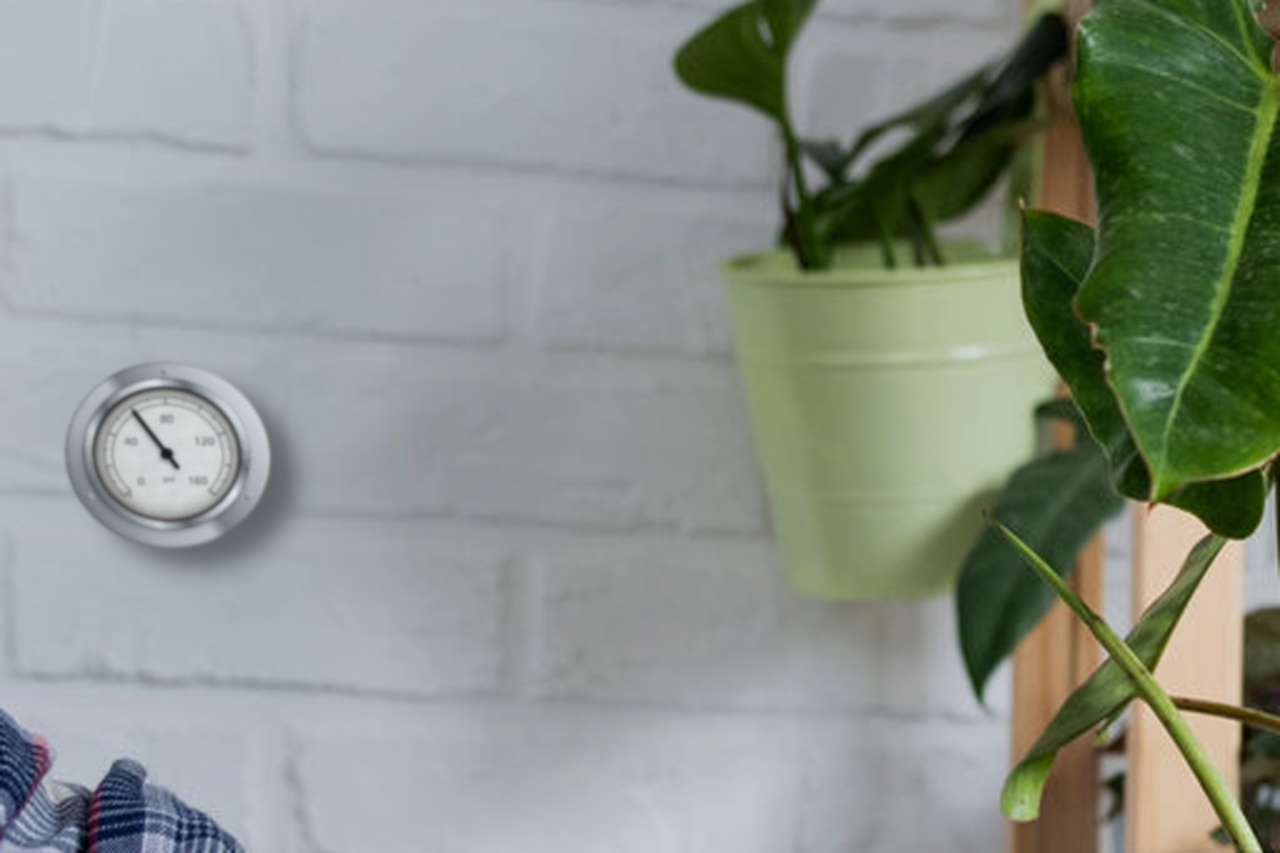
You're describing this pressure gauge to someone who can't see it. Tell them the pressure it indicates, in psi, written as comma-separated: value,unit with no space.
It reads 60,psi
